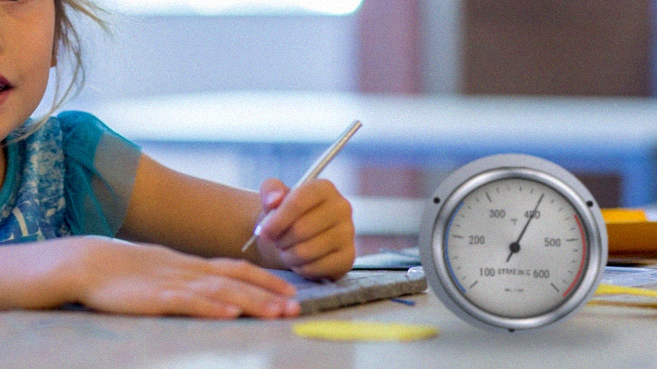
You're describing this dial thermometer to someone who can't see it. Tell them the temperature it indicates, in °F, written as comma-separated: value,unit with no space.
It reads 400,°F
